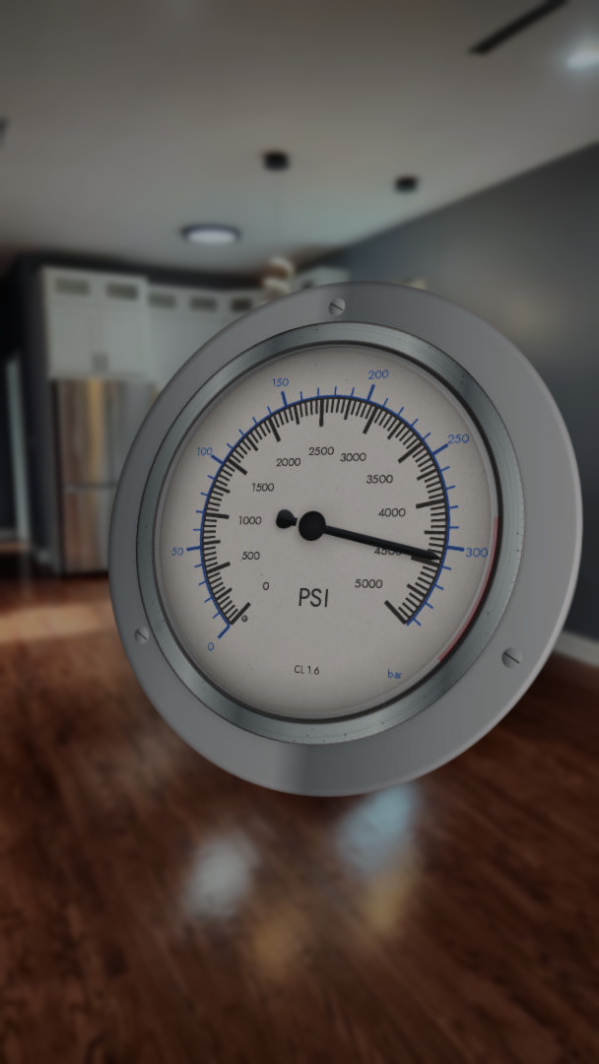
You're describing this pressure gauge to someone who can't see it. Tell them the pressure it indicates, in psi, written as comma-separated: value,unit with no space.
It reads 4450,psi
